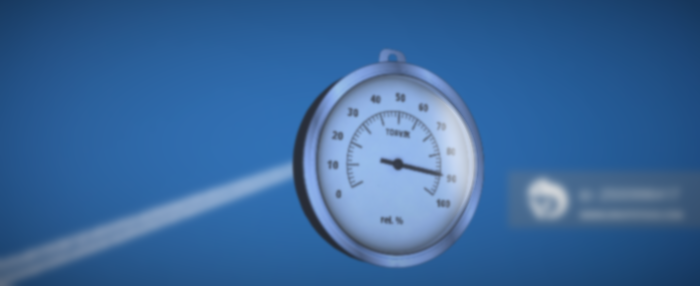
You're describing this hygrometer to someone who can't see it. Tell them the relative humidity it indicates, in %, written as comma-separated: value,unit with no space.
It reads 90,%
